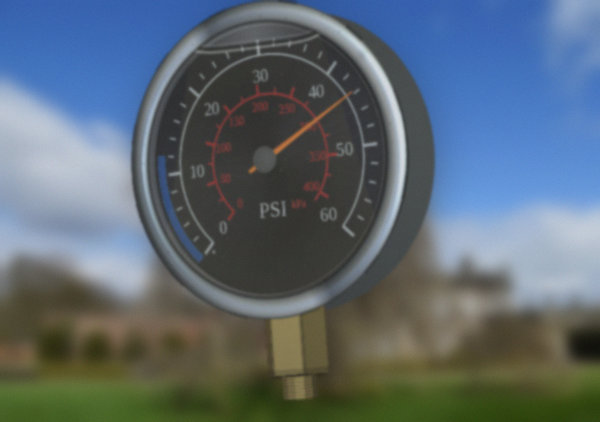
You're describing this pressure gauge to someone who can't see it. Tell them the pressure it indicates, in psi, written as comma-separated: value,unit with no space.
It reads 44,psi
